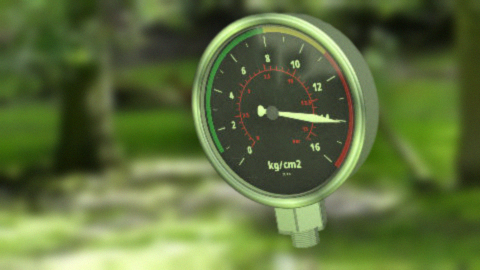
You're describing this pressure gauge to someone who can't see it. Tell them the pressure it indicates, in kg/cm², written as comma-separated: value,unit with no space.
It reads 14,kg/cm²
